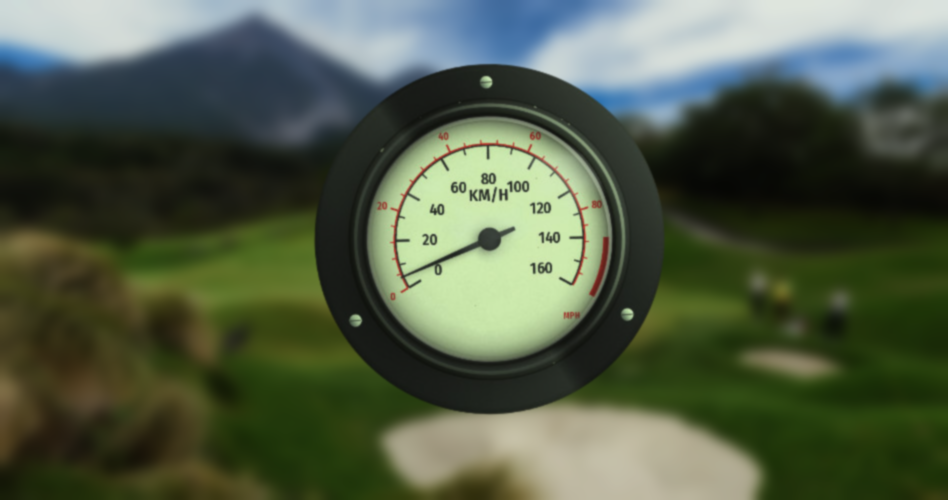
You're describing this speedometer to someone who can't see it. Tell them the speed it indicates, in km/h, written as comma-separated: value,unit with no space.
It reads 5,km/h
